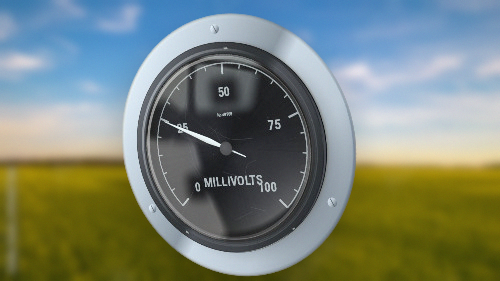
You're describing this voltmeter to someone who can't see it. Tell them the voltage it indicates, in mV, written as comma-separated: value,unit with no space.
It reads 25,mV
